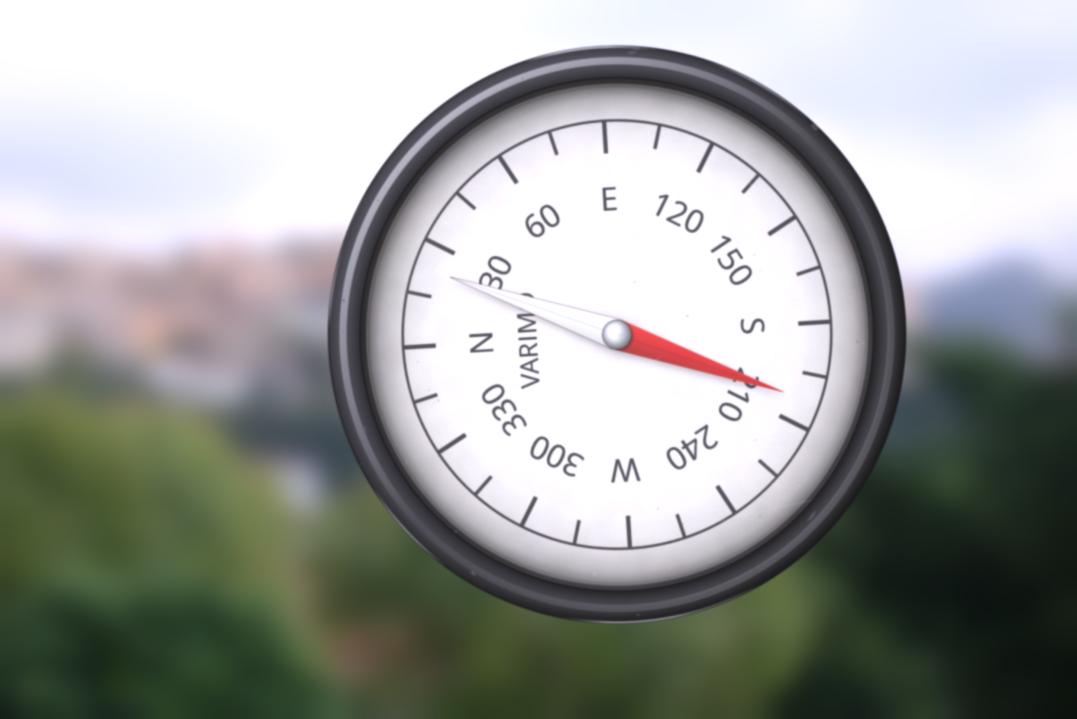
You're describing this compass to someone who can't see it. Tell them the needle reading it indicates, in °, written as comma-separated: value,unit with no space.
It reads 202.5,°
